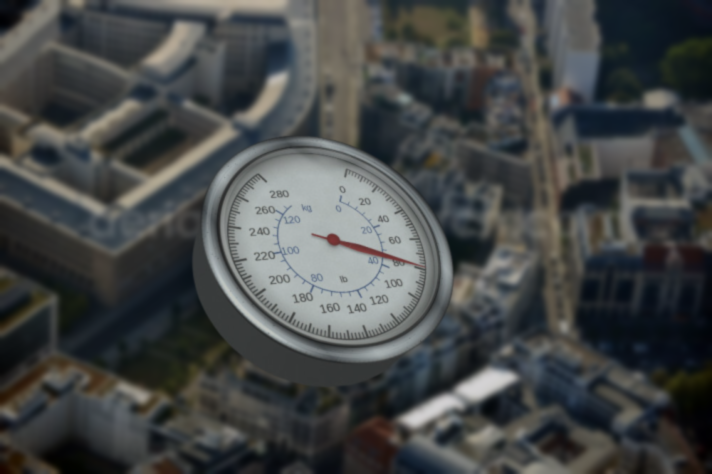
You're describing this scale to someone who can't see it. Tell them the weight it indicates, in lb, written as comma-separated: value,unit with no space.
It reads 80,lb
